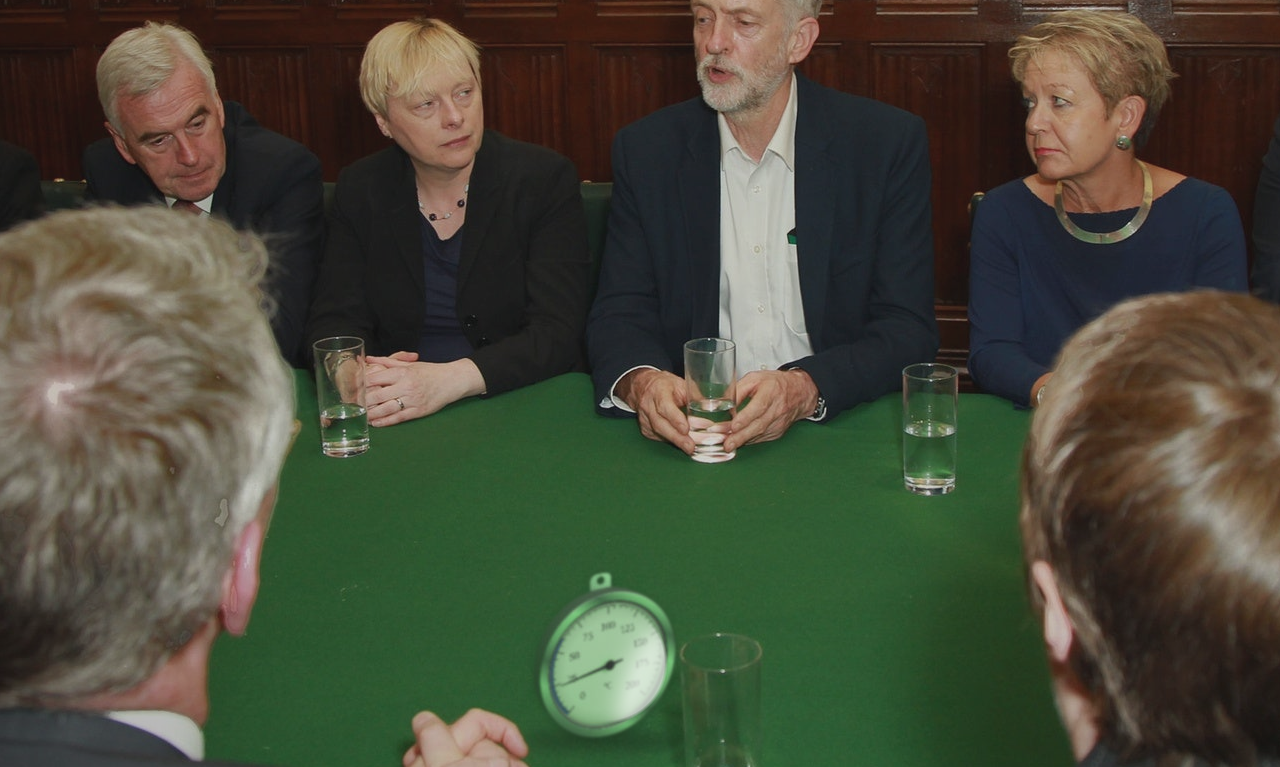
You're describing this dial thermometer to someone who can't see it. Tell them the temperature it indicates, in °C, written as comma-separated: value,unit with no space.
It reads 25,°C
